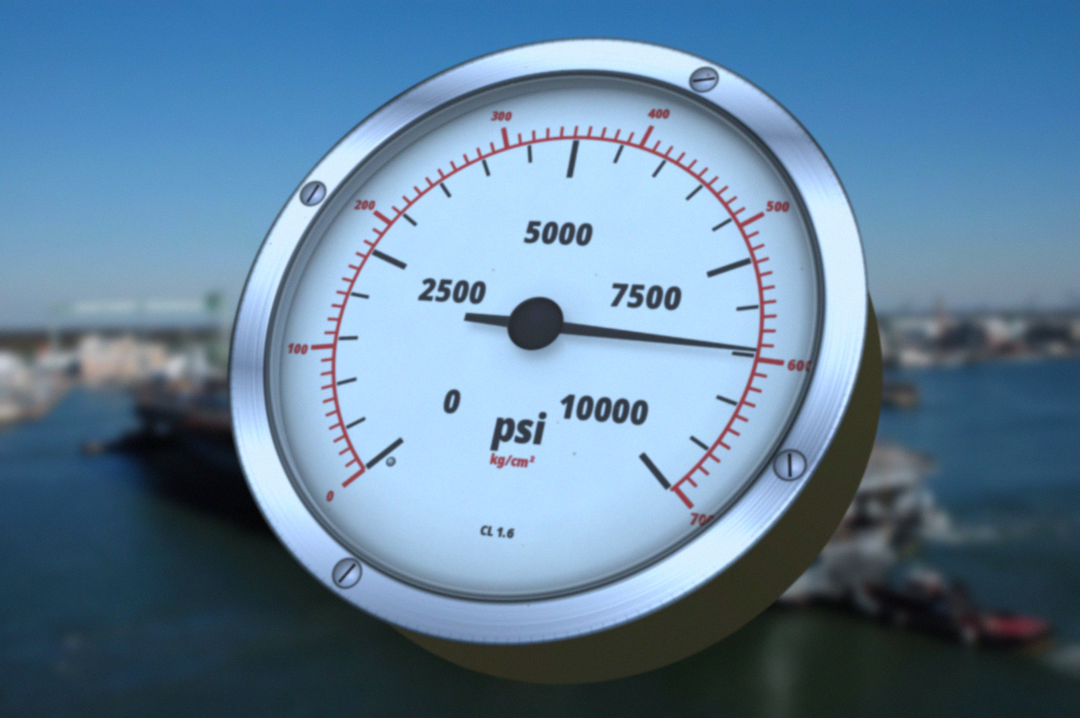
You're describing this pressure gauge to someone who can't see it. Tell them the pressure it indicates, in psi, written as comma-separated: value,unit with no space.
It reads 8500,psi
